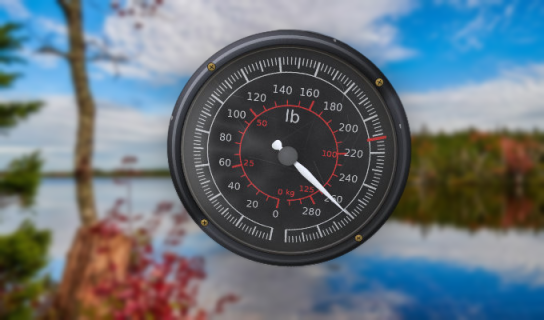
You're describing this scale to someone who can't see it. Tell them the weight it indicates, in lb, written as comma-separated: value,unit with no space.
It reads 260,lb
